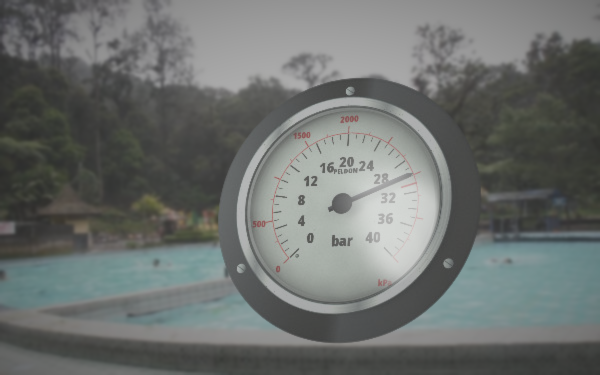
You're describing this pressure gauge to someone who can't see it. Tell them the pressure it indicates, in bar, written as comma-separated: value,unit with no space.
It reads 30,bar
